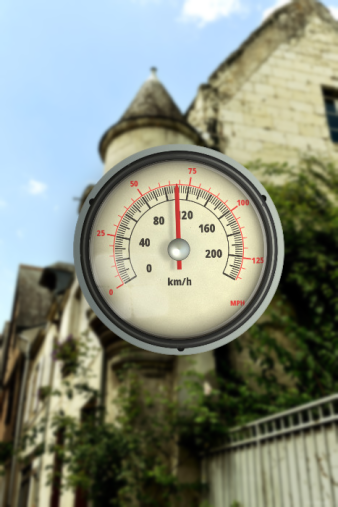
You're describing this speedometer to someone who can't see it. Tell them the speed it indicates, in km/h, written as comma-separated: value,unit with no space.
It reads 110,km/h
